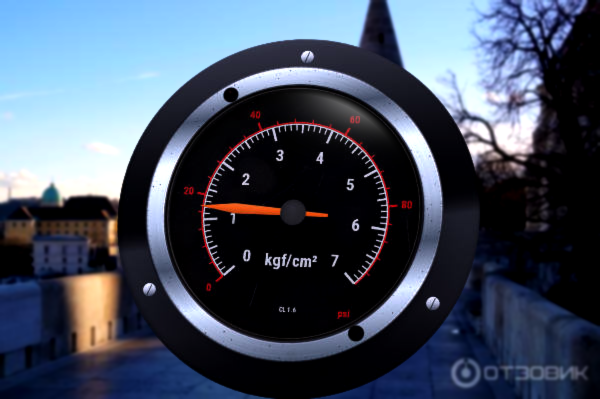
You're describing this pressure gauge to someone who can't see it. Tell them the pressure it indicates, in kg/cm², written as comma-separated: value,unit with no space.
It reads 1.2,kg/cm²
